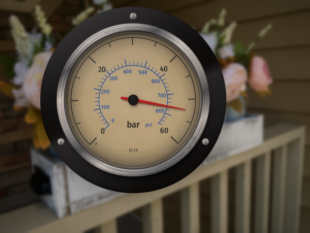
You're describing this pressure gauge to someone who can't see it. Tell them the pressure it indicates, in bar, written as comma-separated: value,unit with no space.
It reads 52.5,bar
